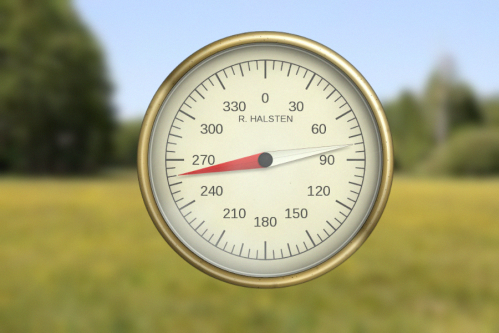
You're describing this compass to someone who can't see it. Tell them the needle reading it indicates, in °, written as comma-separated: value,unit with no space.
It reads 260,°
